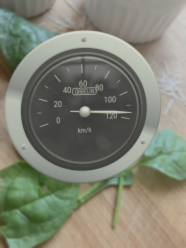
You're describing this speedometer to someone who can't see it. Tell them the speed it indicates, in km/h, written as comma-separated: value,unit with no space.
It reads 115,km/h
